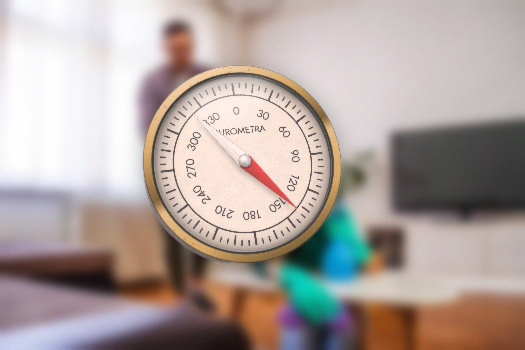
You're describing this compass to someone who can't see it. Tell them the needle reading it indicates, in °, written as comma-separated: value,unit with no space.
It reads 140,°
